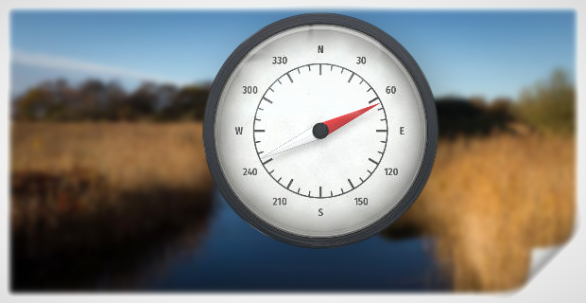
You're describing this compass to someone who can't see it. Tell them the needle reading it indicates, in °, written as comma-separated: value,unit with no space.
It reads 65,°
